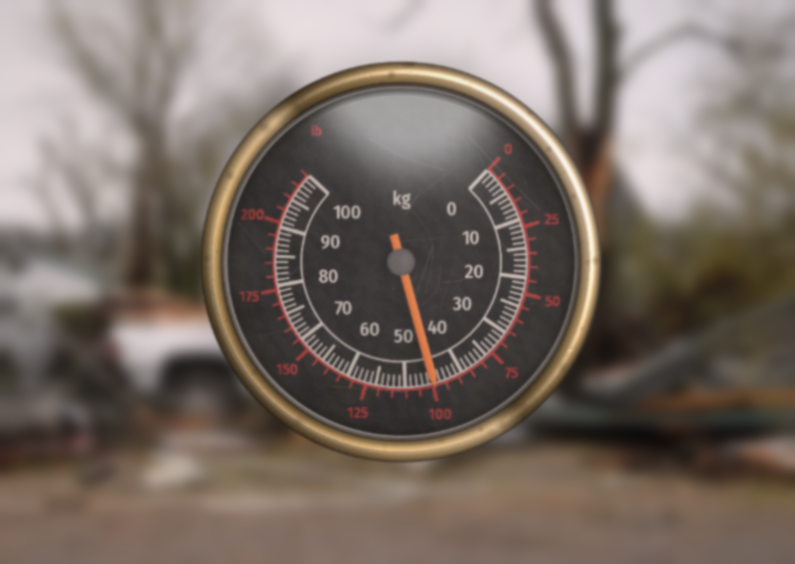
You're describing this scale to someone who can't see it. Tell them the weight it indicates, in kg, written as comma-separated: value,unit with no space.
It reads 45,kg
